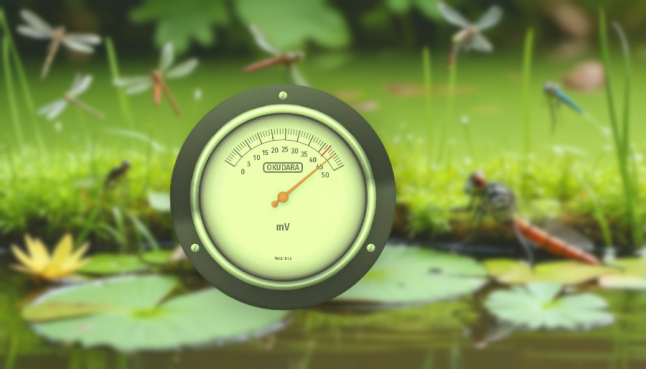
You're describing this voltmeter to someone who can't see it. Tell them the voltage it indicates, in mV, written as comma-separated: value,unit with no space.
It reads 45,mV
